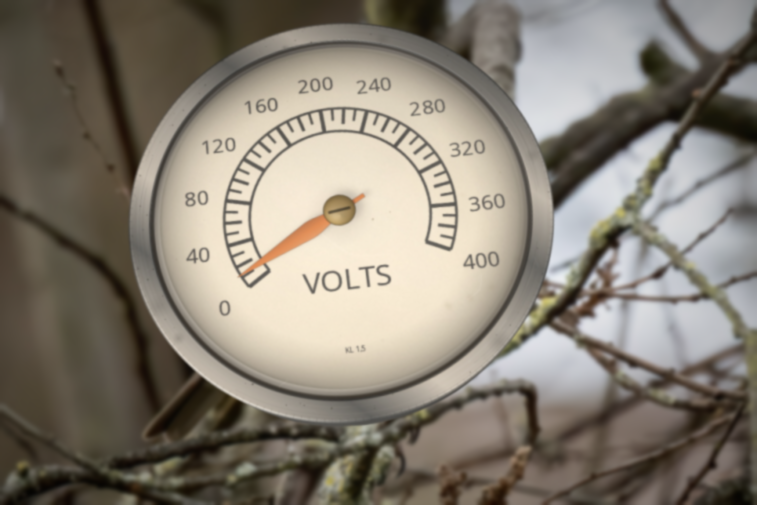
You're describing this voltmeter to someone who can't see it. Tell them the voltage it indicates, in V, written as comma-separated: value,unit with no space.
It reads 10,V
